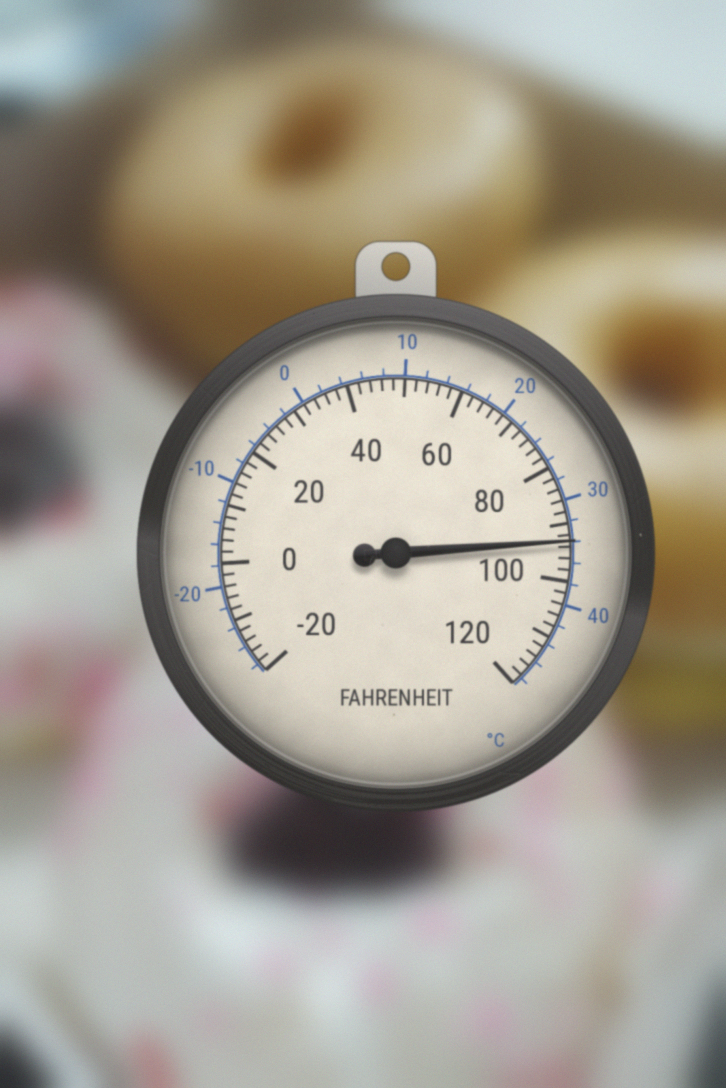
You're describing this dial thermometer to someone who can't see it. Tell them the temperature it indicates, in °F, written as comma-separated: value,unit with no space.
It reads 93,°F
